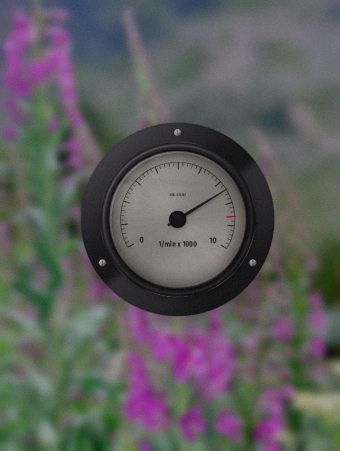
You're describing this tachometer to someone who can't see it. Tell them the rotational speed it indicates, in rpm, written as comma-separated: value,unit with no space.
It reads 7400,rpm
